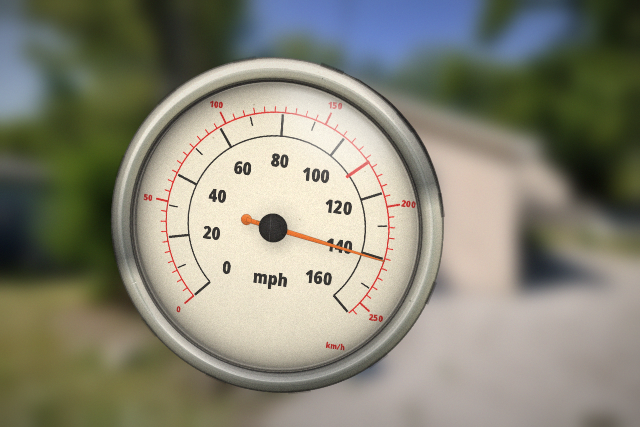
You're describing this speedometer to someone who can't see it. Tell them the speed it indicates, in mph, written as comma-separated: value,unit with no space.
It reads 140,mph
